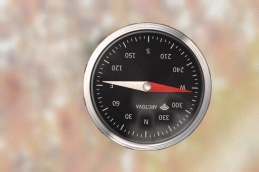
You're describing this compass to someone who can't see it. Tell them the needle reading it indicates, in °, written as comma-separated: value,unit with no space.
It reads 275,°
